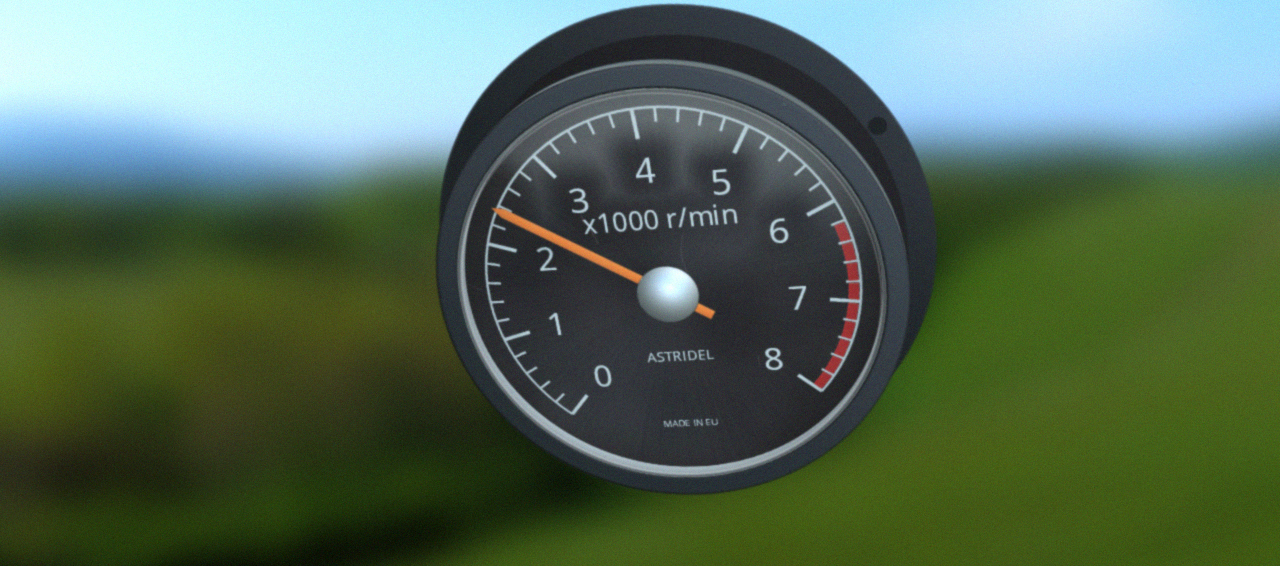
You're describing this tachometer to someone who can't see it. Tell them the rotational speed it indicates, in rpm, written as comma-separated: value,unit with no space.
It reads 2400,rpm
